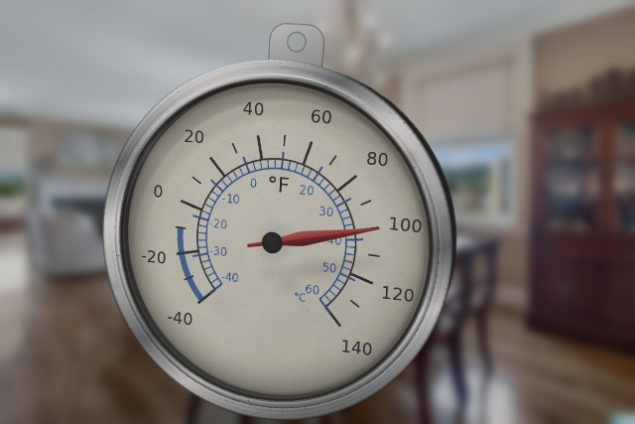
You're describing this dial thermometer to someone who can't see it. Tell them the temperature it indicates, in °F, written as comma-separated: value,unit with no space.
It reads 100,°F
